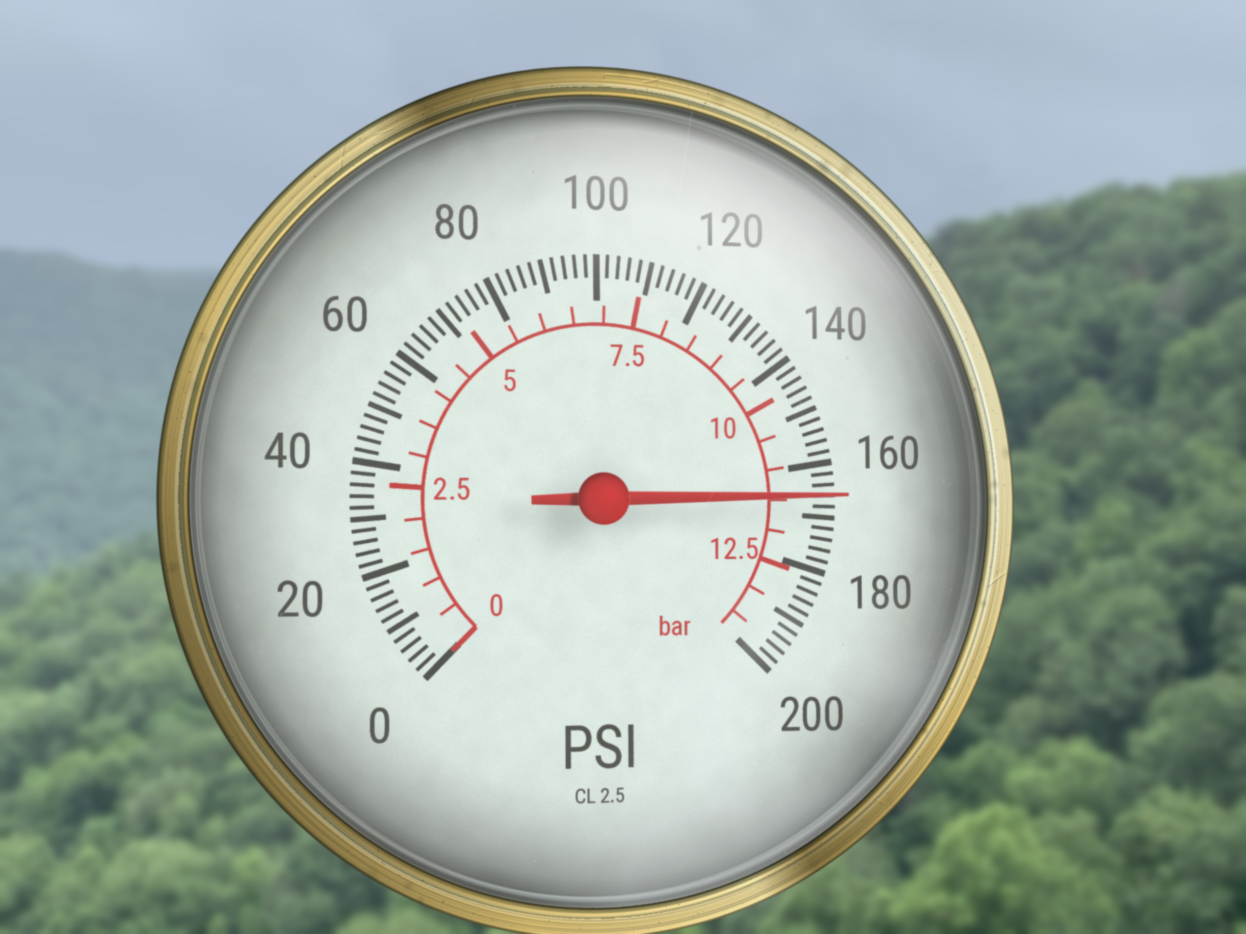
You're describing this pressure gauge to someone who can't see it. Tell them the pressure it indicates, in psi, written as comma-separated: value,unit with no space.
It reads 166,psi
